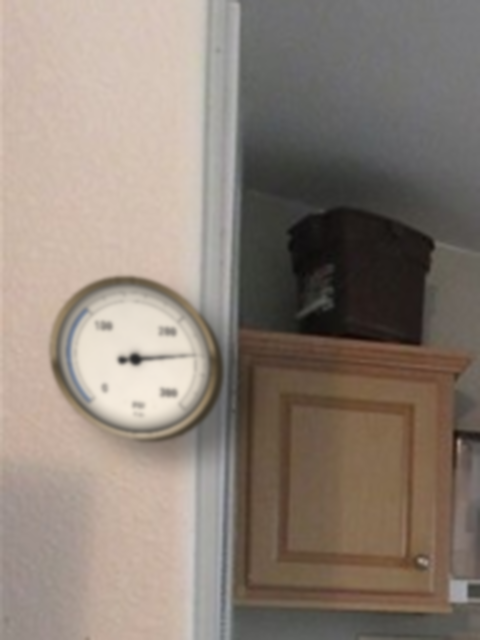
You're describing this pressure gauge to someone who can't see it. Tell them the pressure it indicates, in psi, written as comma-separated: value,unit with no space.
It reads 240,psi
